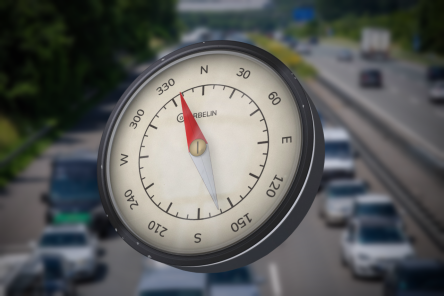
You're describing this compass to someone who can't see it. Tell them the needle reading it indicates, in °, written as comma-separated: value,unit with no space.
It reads 340,°
